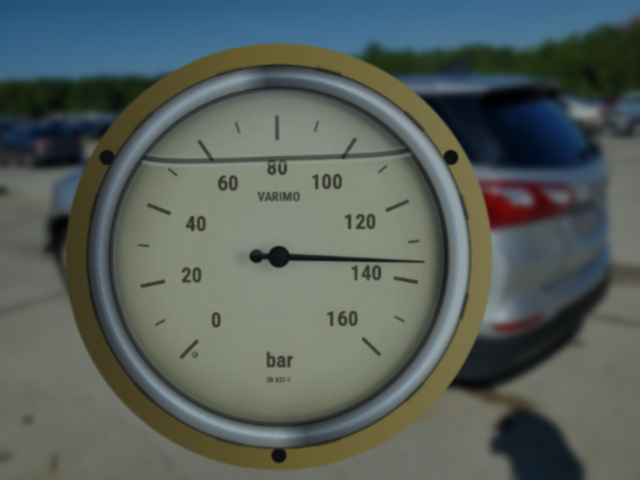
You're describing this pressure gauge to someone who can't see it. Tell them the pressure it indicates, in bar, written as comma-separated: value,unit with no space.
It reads 135,bar
